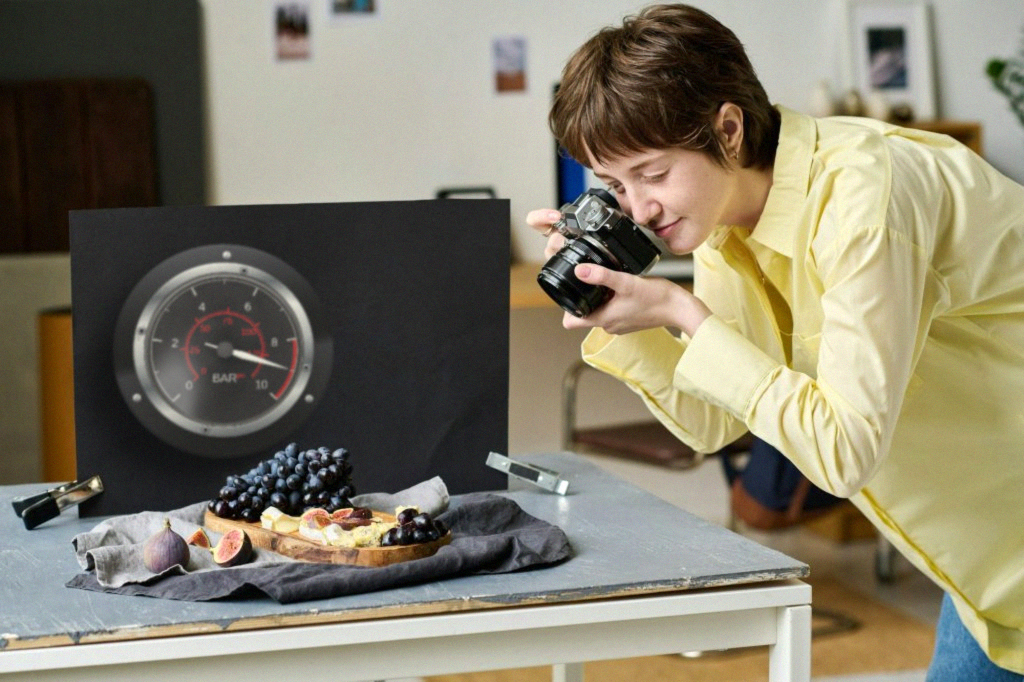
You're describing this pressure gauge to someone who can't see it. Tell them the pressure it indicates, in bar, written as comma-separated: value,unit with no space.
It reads 9,bar
